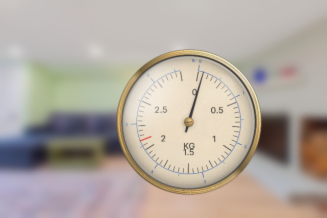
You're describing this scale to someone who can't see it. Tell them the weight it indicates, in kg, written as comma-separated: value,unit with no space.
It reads 0.05,kg
